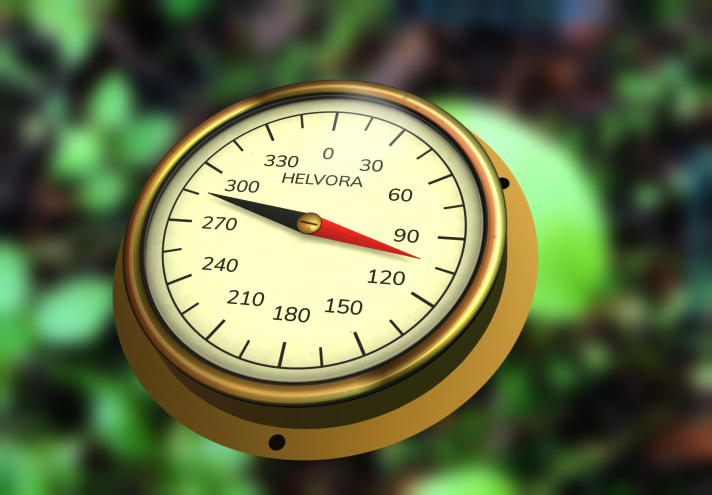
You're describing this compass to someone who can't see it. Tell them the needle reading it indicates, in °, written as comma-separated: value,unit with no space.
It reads 105,°
